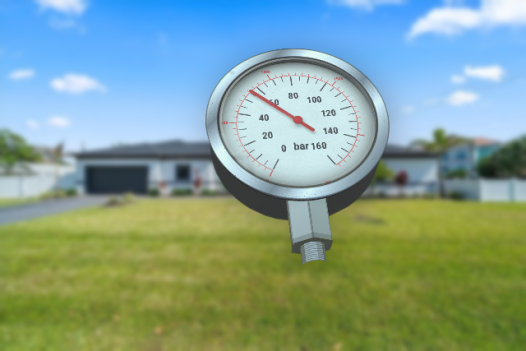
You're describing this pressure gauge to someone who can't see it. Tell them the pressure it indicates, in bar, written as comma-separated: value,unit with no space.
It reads 55,bar
